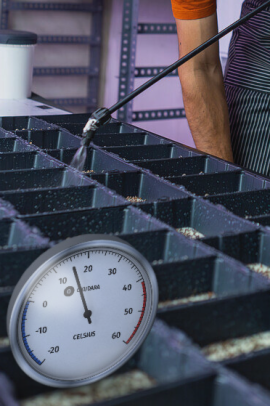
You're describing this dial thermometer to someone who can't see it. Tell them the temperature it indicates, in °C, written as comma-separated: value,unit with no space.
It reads 15,°C
